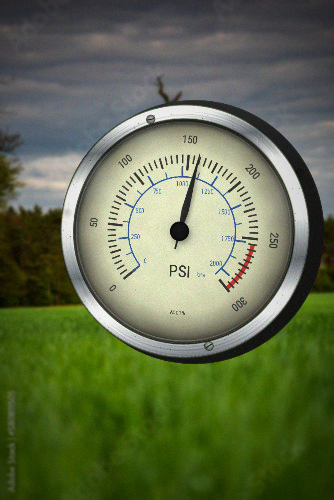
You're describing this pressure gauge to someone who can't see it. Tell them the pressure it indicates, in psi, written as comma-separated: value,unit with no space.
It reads 160,psi
